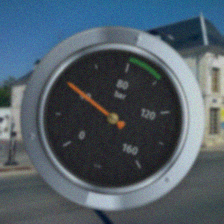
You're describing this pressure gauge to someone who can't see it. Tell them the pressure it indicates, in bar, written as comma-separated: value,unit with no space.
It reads 40,bar
